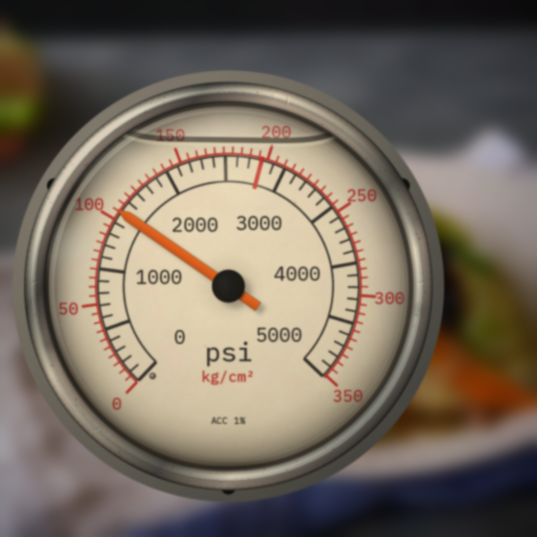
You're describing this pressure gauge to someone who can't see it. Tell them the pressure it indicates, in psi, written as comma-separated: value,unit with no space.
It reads 1500,psi
